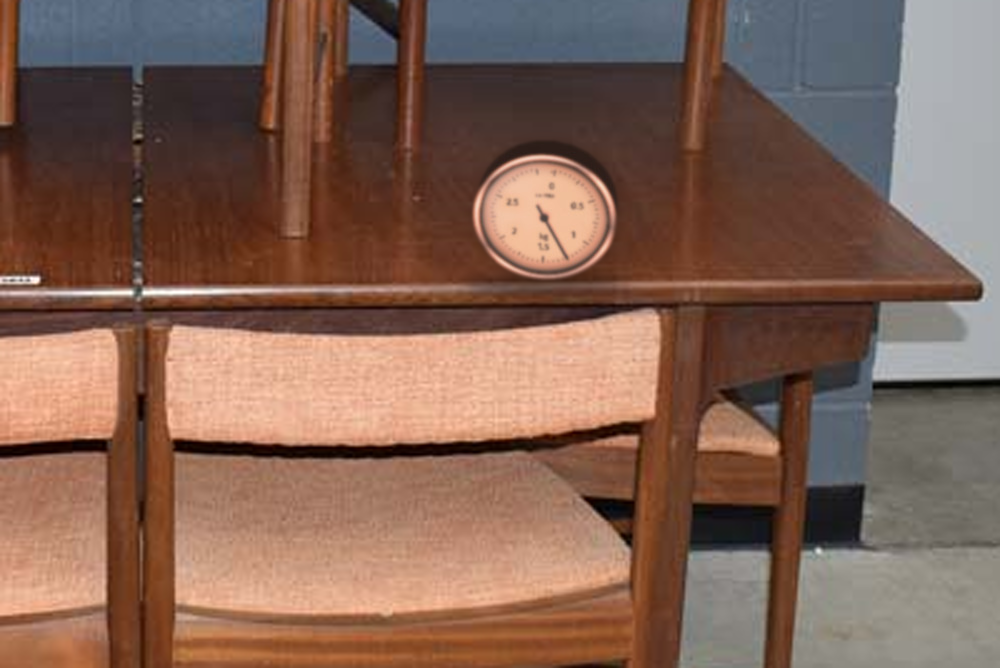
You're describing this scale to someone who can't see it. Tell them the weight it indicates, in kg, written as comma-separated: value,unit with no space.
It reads 1.25,kg
